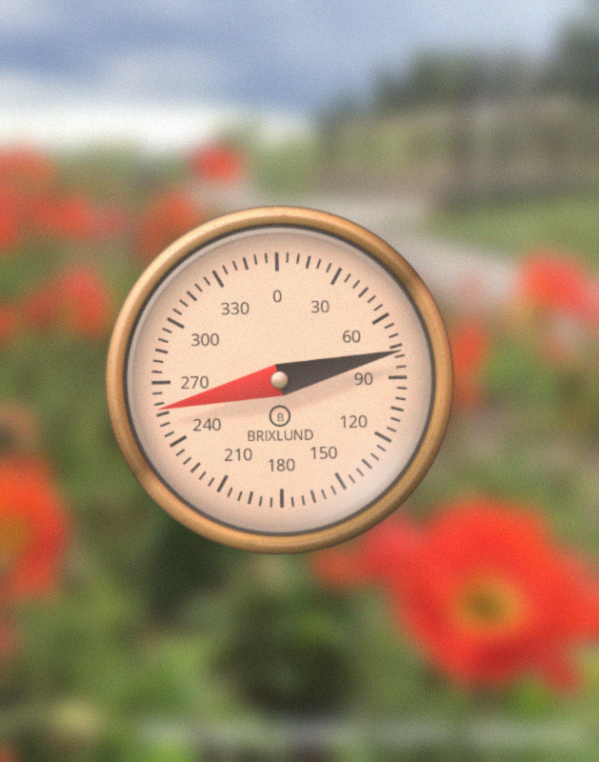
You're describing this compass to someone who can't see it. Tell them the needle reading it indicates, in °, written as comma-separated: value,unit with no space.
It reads 257.5,°
